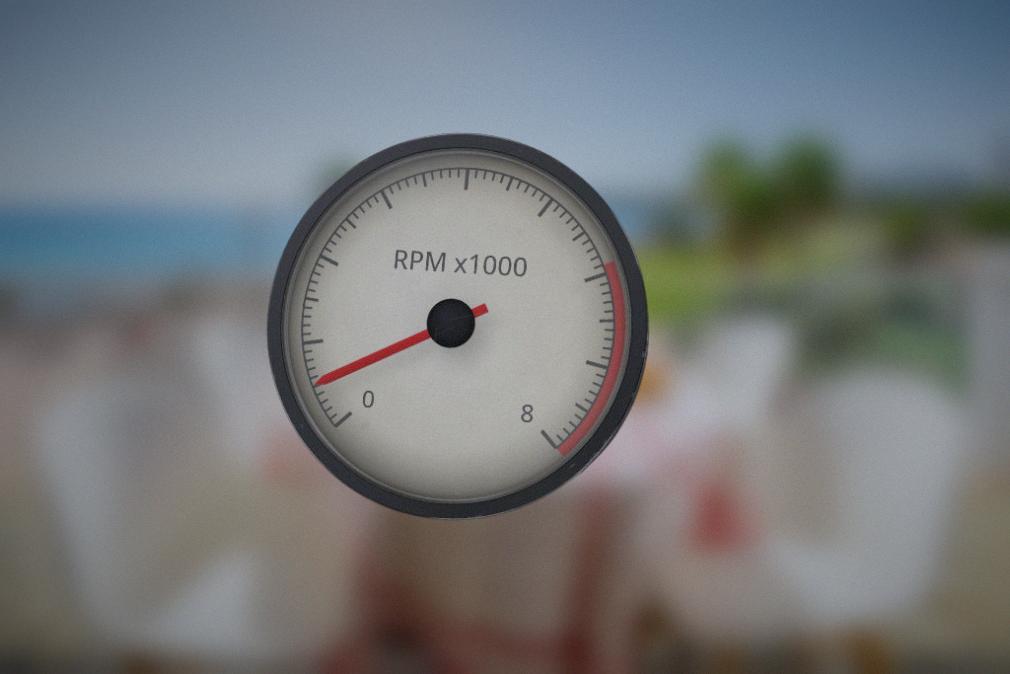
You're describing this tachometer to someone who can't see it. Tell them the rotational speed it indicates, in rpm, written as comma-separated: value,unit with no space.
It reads 500,rpm
